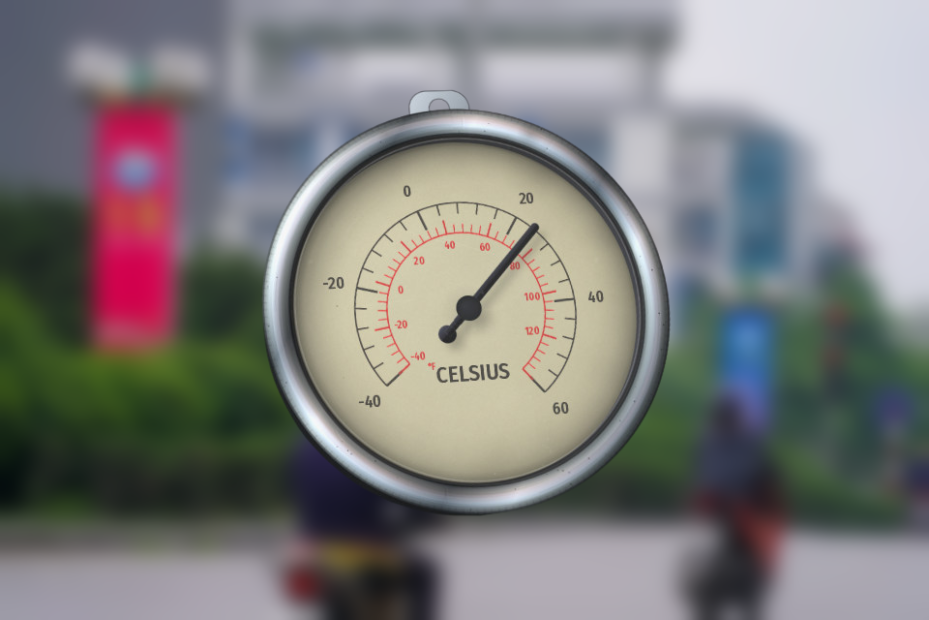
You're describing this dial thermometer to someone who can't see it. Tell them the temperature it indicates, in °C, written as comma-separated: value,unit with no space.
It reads 24,°C
